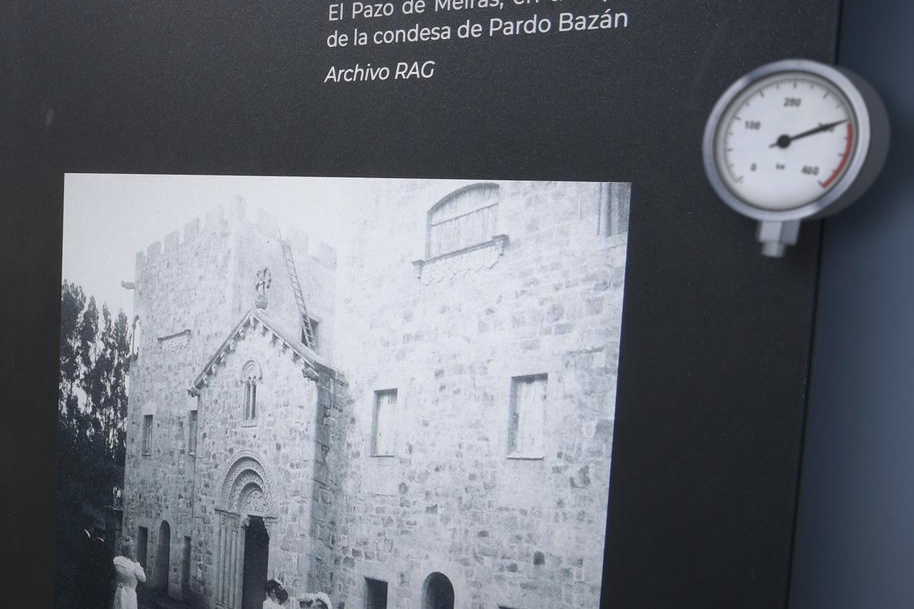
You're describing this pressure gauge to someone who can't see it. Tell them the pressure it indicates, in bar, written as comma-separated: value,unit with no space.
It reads 300,bar
